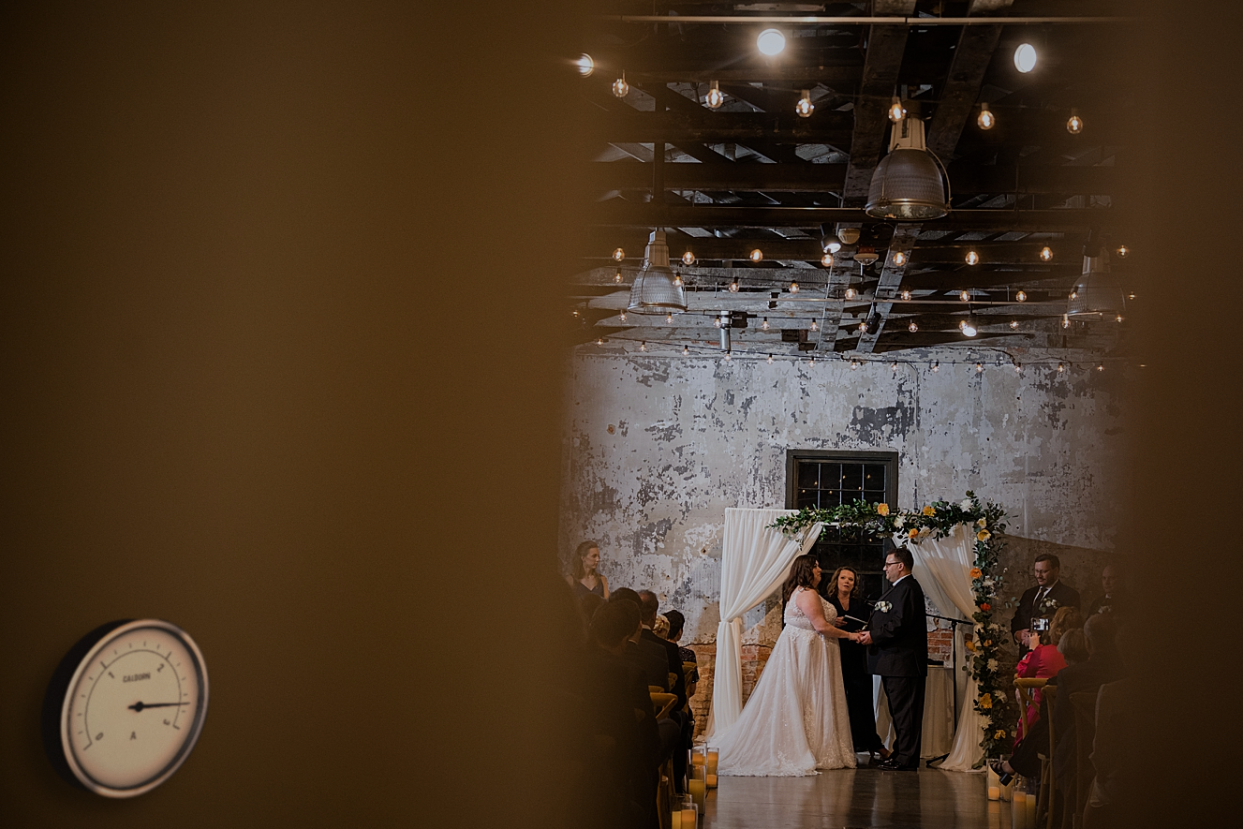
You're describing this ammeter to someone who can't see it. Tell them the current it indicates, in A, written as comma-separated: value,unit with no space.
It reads 2.7,A
